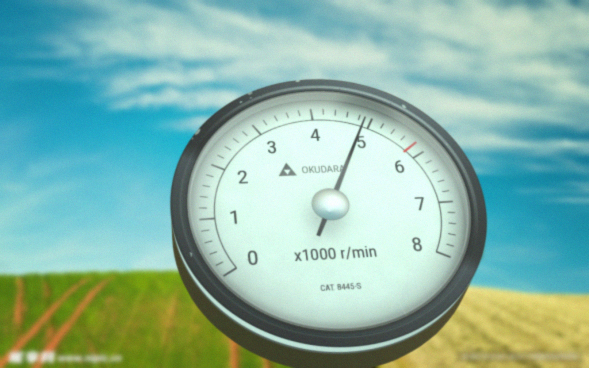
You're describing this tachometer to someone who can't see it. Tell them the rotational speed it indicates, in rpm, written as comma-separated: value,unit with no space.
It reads 4900,rpm
